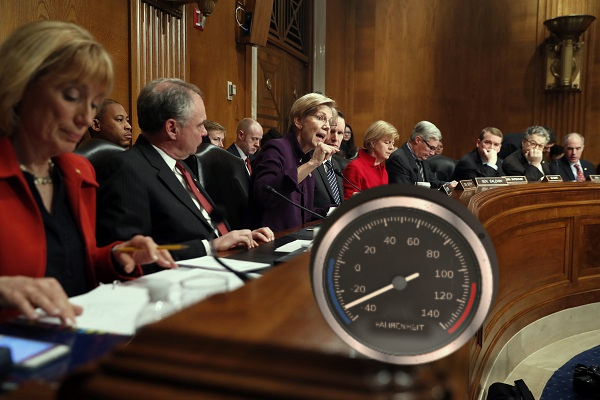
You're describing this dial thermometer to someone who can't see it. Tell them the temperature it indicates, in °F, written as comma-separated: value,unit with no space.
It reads -30,°F
